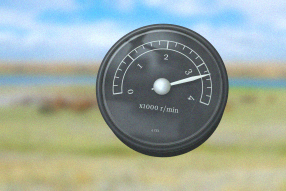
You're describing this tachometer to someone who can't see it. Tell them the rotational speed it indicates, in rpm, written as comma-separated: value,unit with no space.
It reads 3300,rpm
